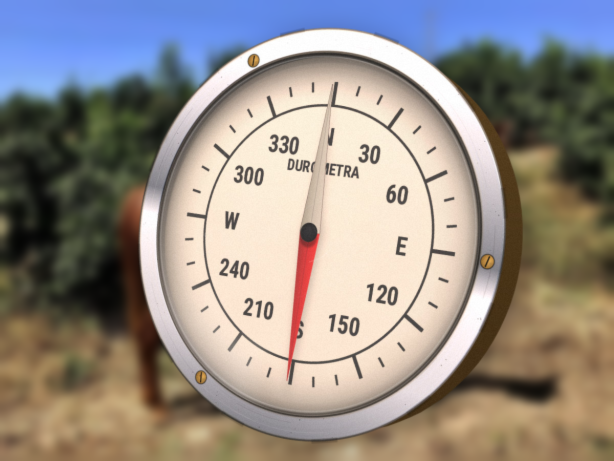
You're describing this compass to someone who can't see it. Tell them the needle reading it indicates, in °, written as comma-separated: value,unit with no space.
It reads 180,°
